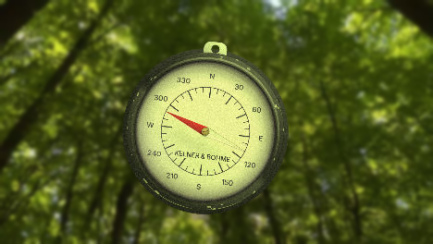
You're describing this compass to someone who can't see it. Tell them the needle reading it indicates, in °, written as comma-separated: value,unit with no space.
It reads 290,°
